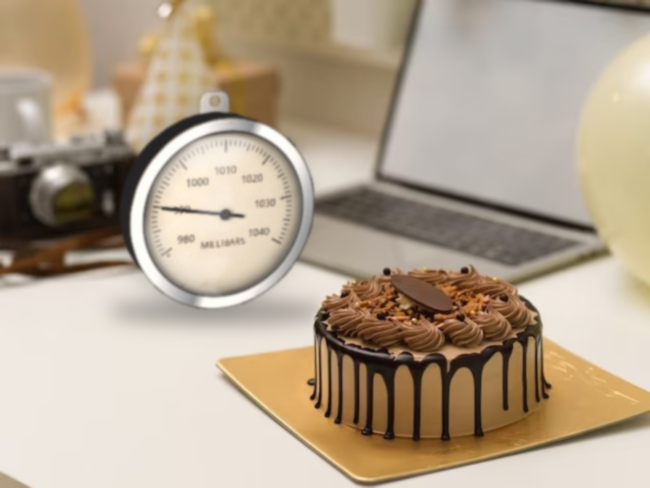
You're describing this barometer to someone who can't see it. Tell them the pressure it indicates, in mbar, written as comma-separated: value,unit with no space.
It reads 990,mbar
